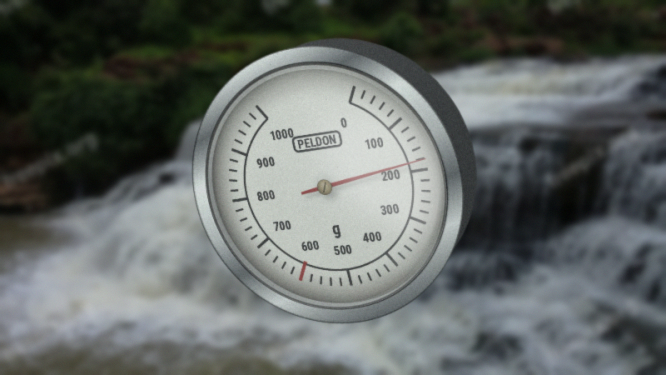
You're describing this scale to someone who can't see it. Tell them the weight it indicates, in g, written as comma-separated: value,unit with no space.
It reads 180,g
